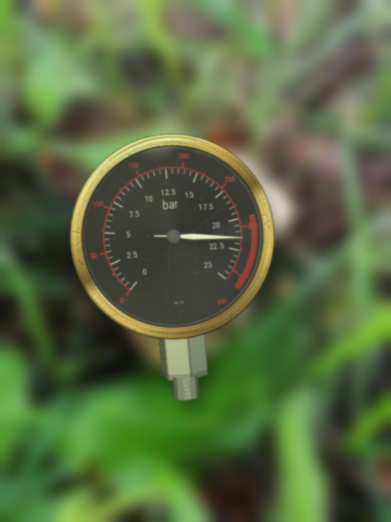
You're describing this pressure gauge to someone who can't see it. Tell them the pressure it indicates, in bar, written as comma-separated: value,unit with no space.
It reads 21.5,bar
